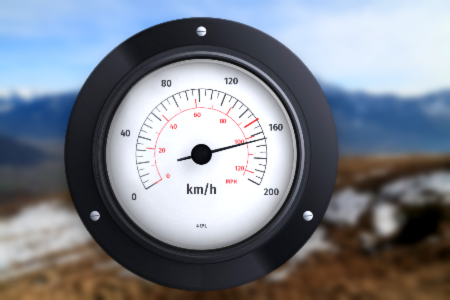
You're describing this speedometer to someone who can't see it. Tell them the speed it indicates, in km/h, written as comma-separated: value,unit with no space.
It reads 165,km/h
